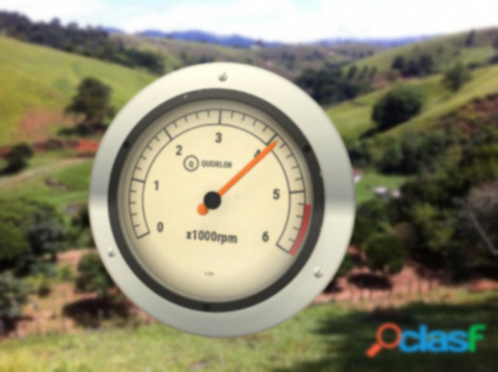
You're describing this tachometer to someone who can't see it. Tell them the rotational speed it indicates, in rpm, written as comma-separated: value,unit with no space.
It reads 4100,rpm
